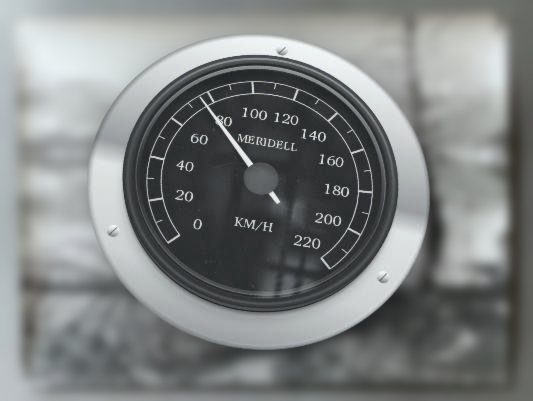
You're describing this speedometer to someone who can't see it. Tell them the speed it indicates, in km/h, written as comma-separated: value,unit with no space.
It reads 75,km/h
